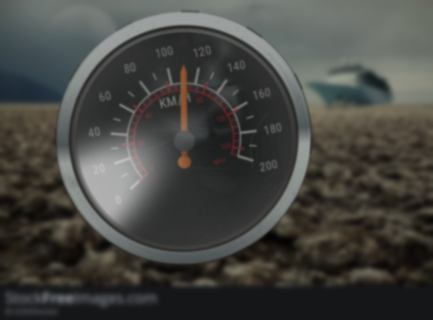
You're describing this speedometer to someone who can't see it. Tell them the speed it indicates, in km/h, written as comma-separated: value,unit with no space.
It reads 110,km/h
